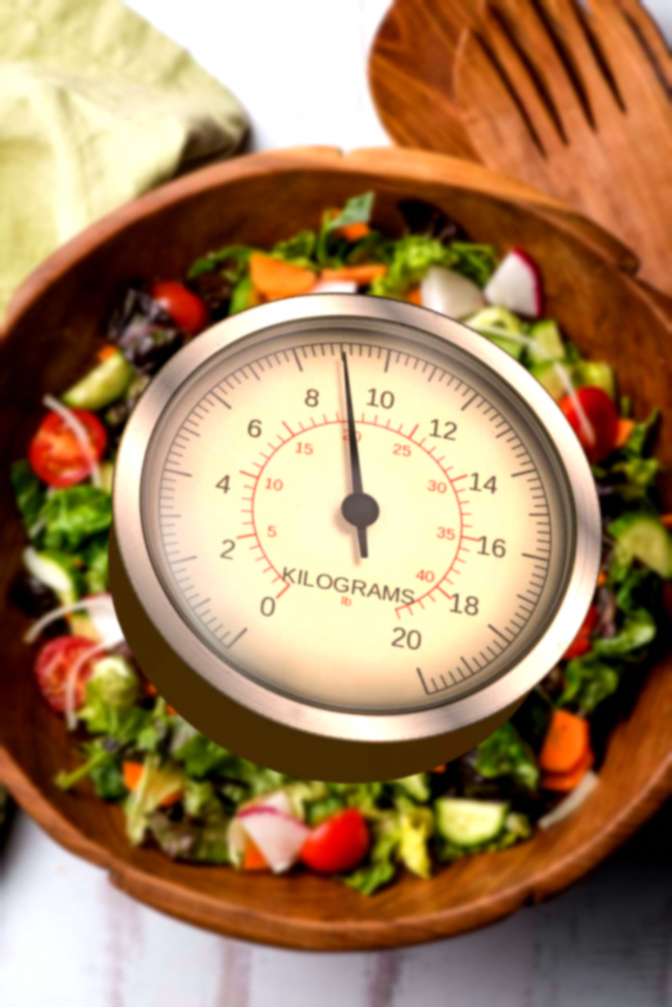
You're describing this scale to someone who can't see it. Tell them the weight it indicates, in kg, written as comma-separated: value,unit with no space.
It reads 9,kg
